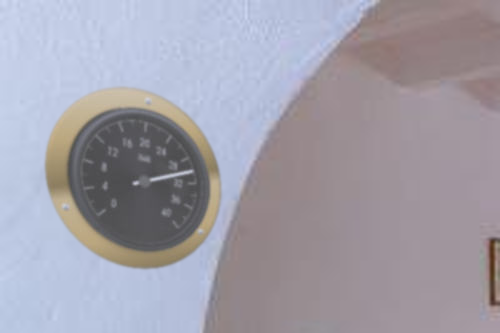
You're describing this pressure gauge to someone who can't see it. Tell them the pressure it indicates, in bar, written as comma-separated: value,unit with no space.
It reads 30,bar
